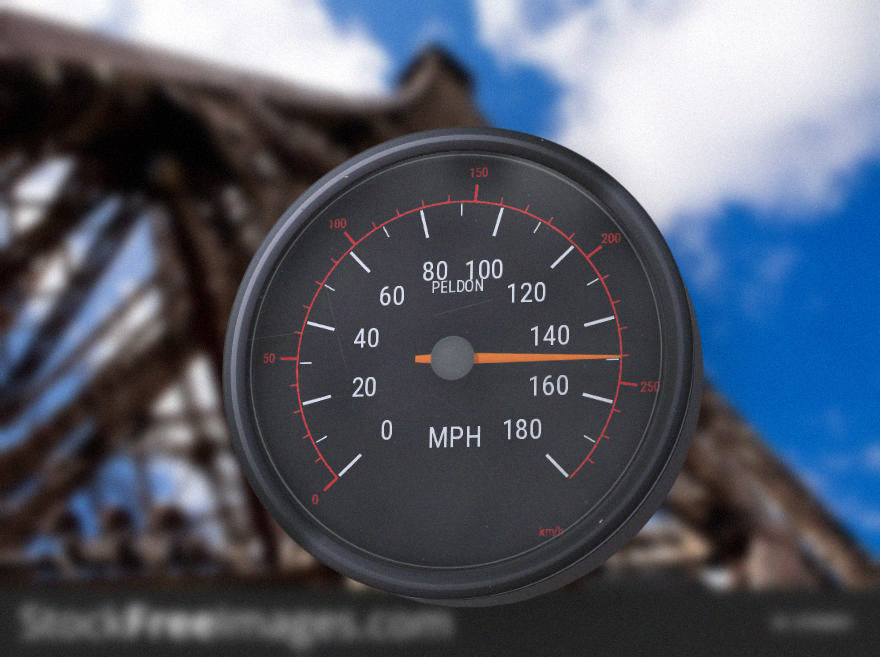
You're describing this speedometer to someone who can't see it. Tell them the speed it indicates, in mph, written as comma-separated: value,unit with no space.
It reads 150,mph
